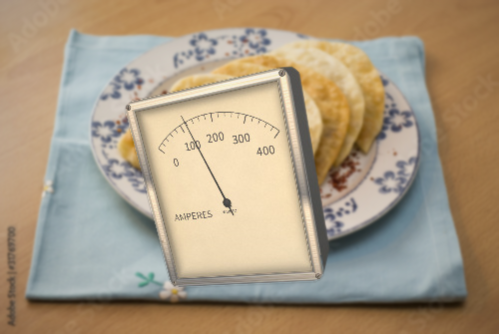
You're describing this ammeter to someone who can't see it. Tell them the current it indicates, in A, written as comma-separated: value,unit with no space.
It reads 120,A
